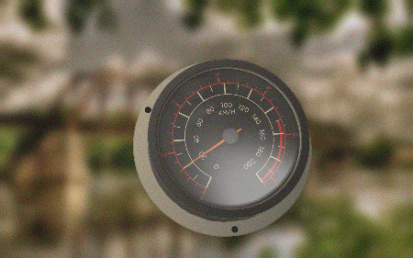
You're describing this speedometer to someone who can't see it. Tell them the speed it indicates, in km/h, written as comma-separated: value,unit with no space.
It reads 20,km/h
